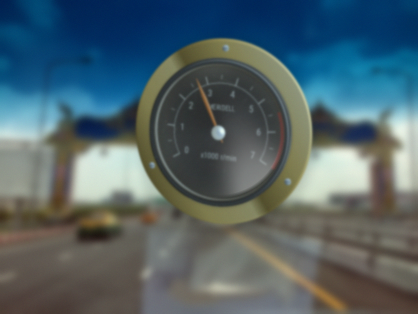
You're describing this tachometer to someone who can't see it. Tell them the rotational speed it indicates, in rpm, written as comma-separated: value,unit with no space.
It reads 2750,rpm
